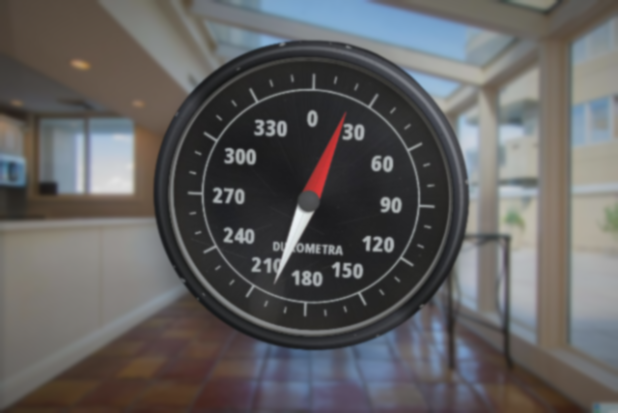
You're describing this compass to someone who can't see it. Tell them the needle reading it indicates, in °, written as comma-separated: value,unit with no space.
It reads 20,°
